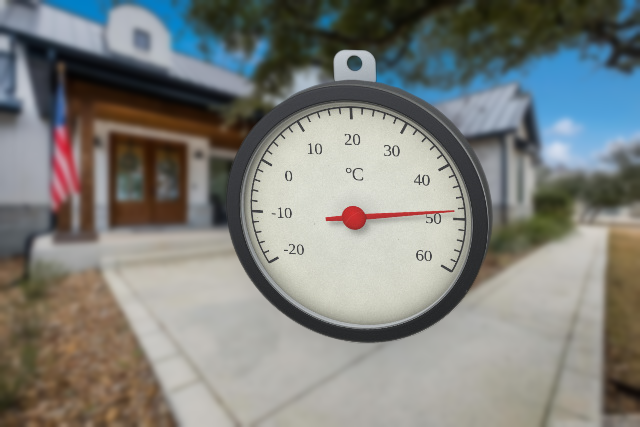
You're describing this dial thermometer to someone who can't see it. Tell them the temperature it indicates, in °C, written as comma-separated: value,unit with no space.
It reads 48,°C
